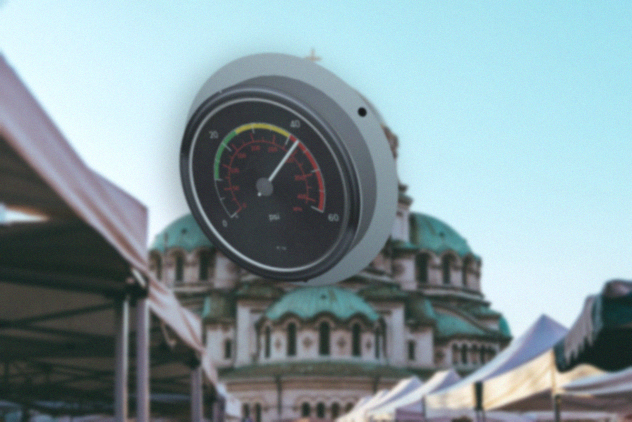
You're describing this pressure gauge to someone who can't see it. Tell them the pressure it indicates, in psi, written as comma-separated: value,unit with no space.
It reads 42.5,psi
